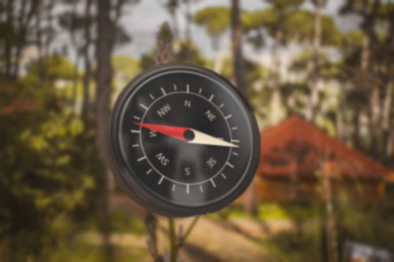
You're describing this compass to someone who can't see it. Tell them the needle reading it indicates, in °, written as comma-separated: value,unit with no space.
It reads 277.5,°
